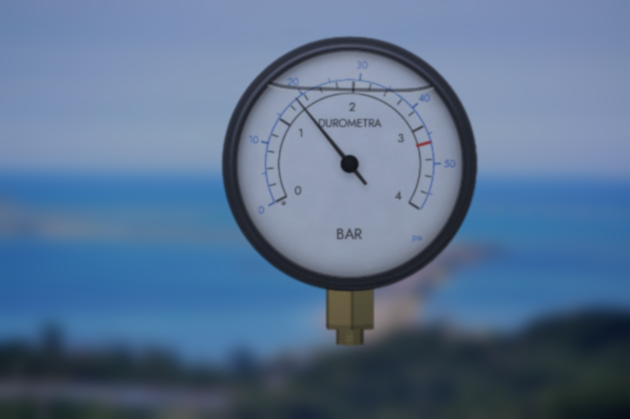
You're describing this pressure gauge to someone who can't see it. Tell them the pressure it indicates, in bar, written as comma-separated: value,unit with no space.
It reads 1.3,bar
